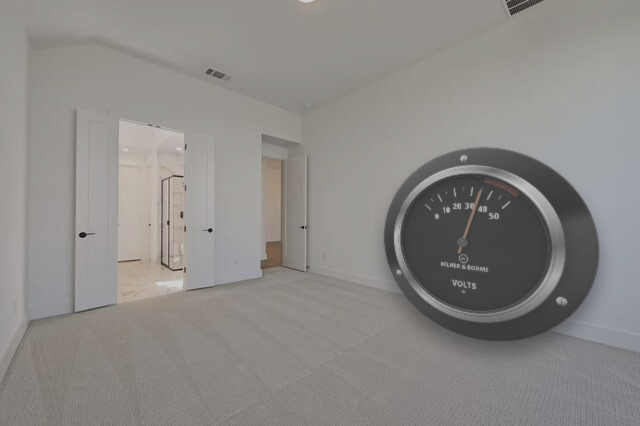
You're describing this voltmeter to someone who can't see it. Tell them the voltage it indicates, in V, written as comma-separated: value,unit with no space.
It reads 35,V
